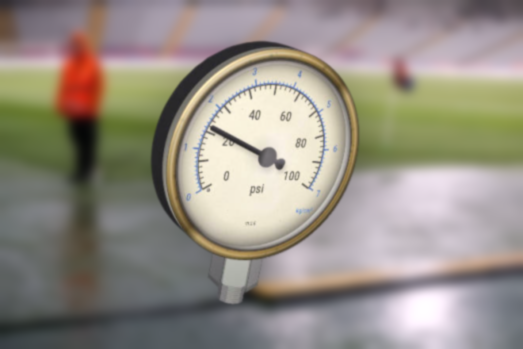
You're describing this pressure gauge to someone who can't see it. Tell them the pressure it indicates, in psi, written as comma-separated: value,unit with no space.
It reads 22,psi
